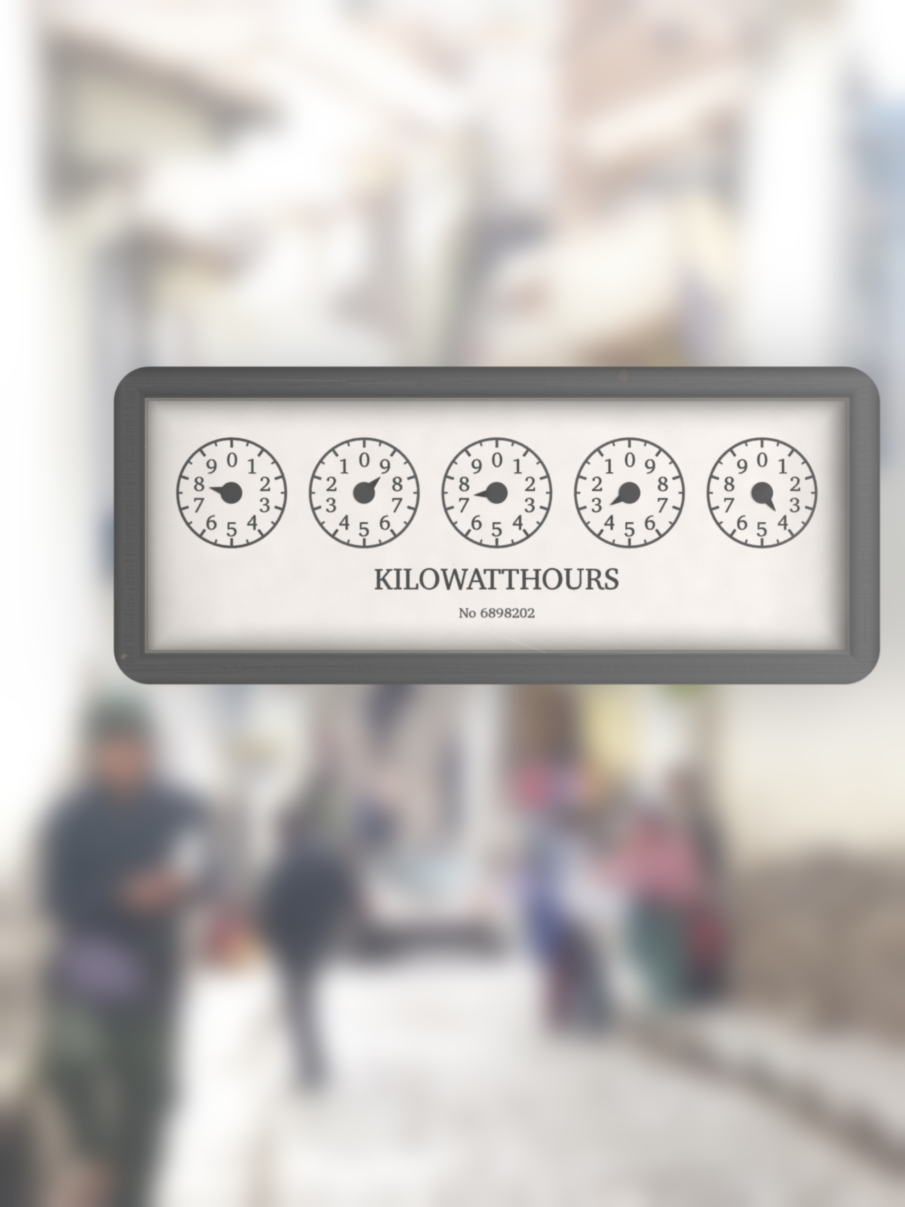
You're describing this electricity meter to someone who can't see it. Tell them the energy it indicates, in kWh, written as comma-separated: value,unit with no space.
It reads 78734,kWh
